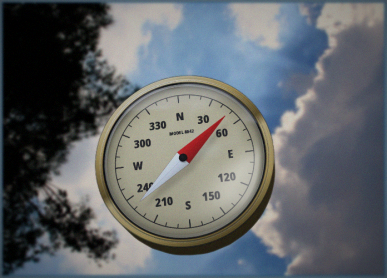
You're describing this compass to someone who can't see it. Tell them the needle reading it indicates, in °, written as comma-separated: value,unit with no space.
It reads 50,°
